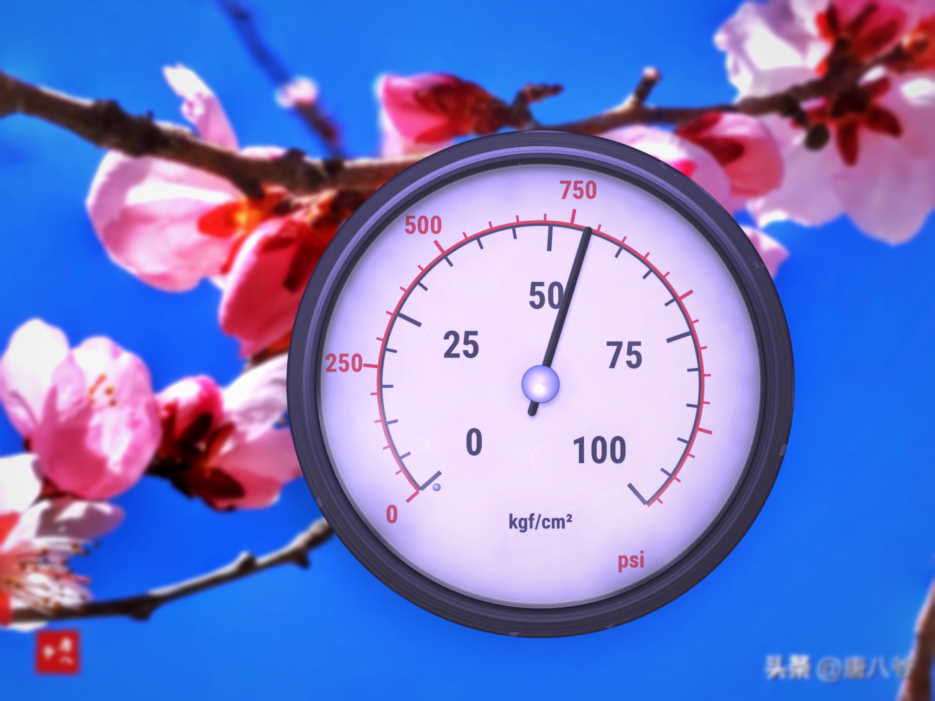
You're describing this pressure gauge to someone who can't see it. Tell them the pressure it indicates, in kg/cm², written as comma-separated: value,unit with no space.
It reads 55,kg/cm²
